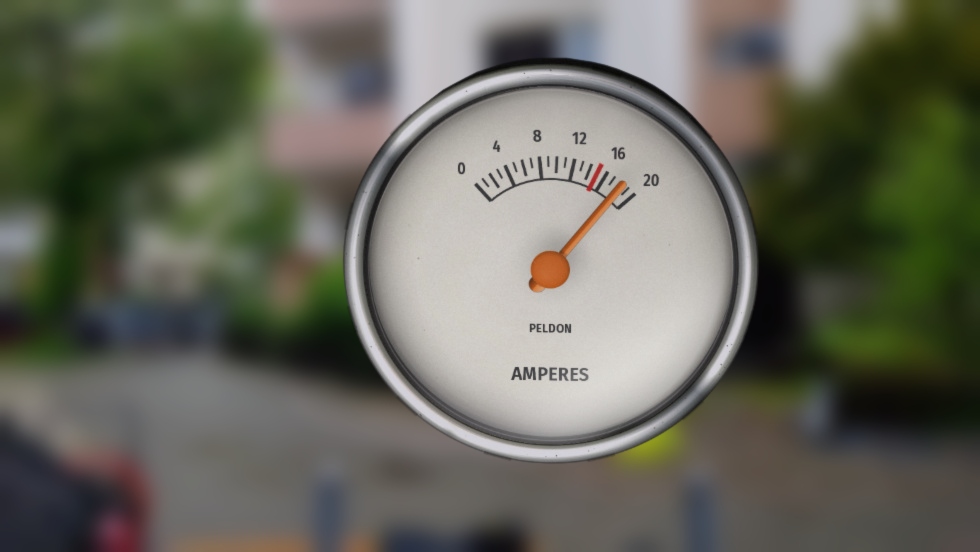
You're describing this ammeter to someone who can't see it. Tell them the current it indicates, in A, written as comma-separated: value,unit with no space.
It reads 18,A
